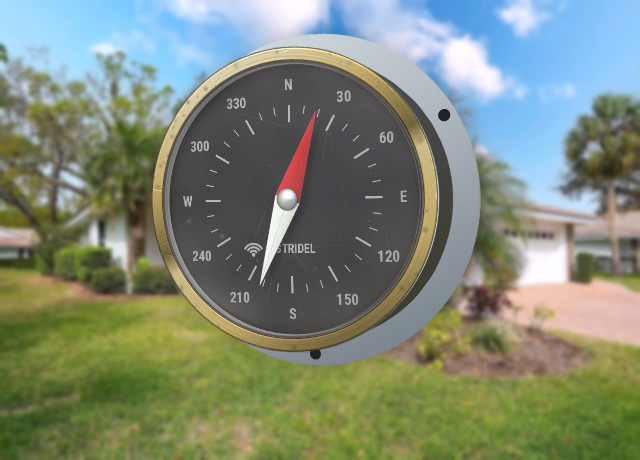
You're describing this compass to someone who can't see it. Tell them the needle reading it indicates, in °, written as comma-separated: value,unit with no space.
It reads 20,°
